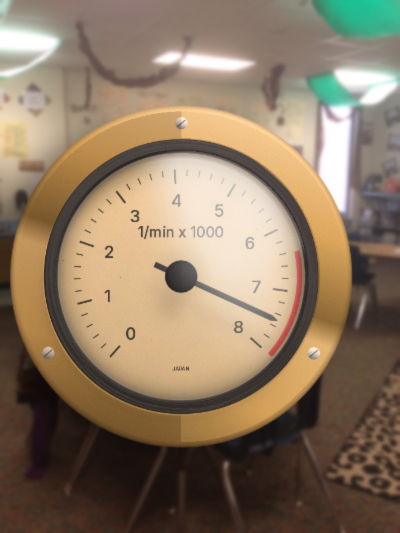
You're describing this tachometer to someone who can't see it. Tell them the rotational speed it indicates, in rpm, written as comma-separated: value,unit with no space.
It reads 7500,rpm
